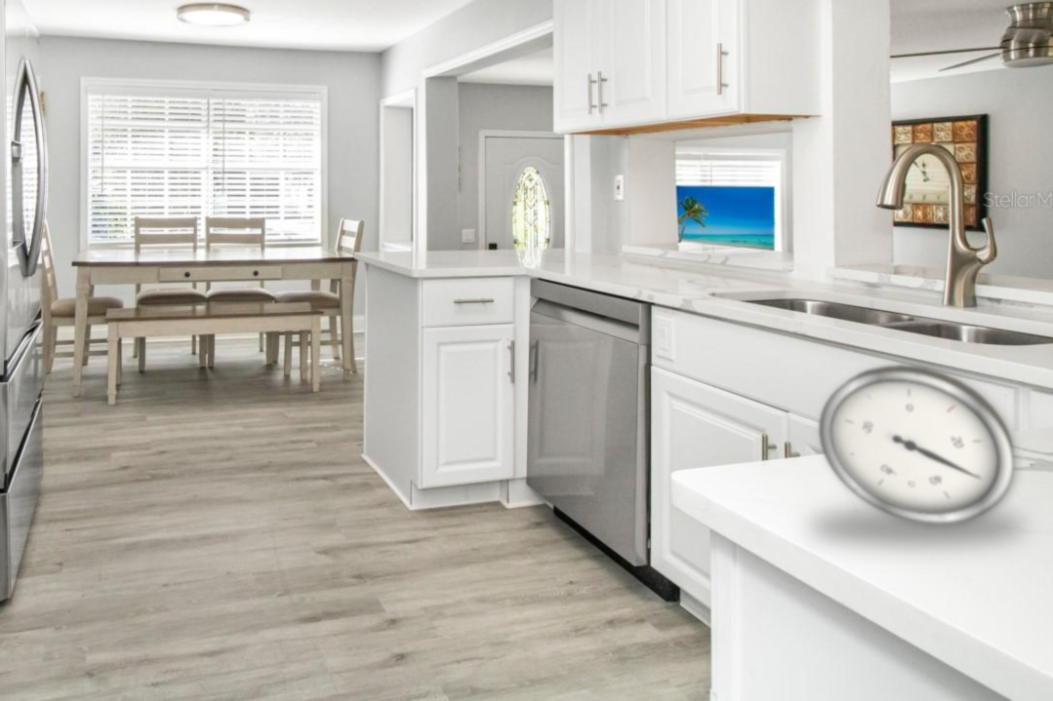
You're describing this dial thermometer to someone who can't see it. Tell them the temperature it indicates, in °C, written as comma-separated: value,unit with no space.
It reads 30,°C
